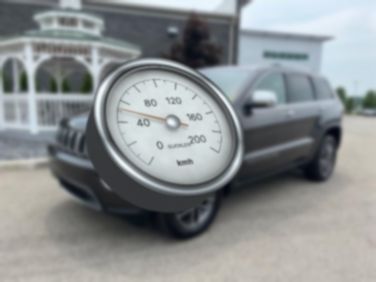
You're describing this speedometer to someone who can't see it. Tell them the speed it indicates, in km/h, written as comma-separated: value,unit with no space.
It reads 50,km/h
